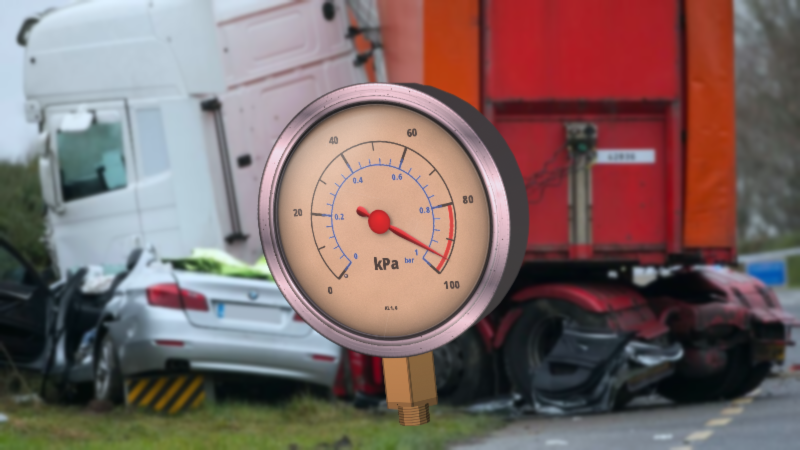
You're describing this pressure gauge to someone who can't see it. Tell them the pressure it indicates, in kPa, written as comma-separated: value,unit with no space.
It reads 95,kPa
